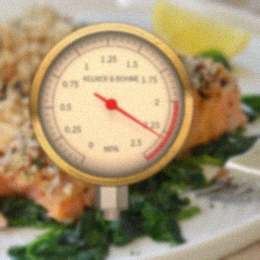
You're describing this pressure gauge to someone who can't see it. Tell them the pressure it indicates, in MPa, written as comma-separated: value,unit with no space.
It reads 2.3,MPa
